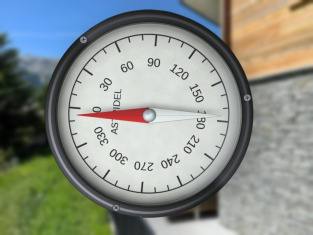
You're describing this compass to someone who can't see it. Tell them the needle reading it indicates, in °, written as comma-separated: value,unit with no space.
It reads 355,°
